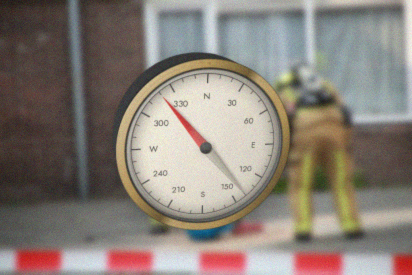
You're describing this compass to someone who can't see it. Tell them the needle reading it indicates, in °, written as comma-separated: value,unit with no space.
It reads 320,°
